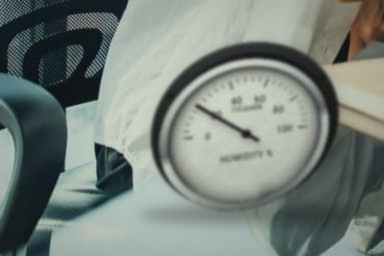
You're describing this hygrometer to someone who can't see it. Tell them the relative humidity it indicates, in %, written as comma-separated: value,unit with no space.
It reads 20,%
